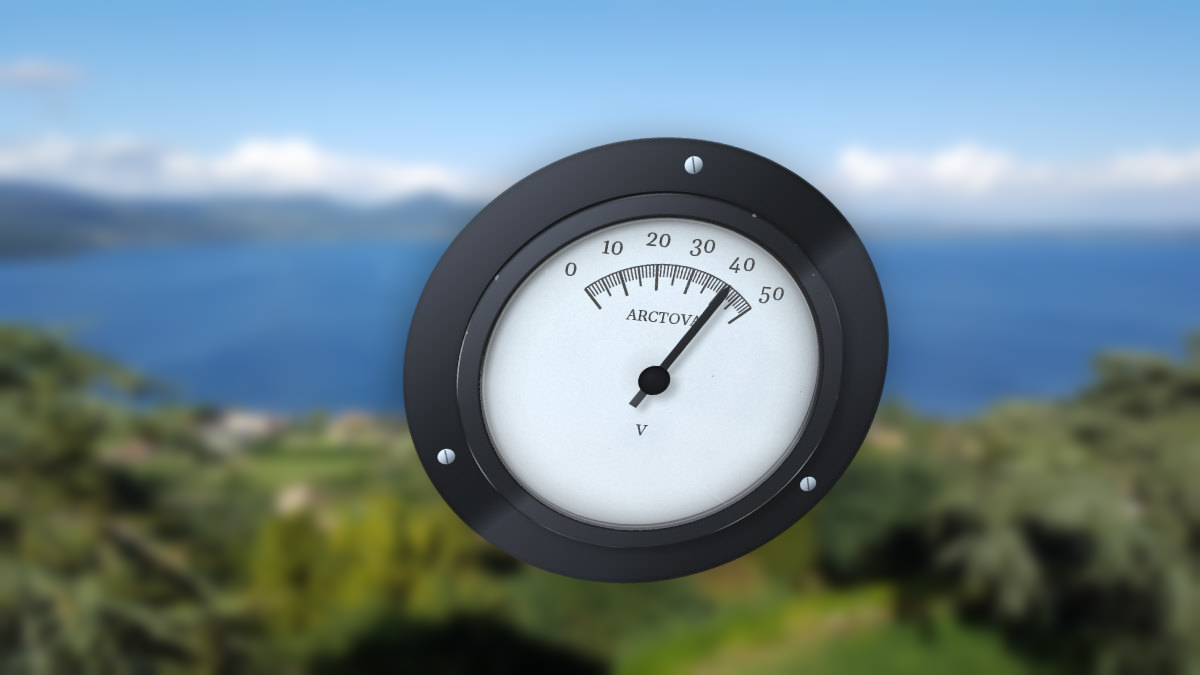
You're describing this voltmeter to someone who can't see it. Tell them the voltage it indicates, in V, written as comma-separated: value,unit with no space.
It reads 40,V
